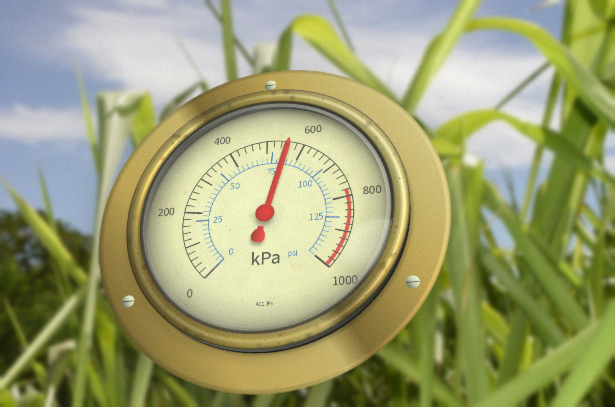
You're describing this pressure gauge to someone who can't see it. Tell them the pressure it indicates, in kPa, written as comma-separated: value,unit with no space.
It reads 560,kPa
